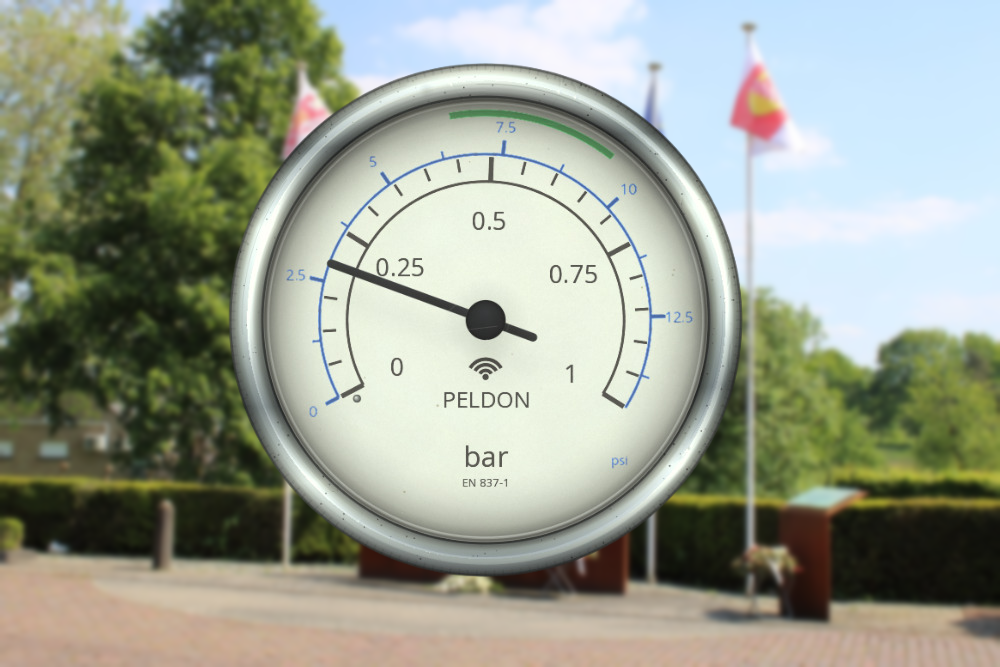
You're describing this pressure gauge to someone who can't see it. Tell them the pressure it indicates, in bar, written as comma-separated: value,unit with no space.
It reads 0.2,bar
